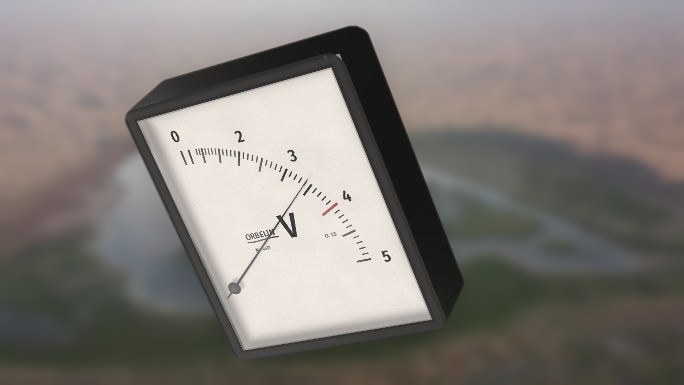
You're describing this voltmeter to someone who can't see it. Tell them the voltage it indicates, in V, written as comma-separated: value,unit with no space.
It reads 3.4,V
